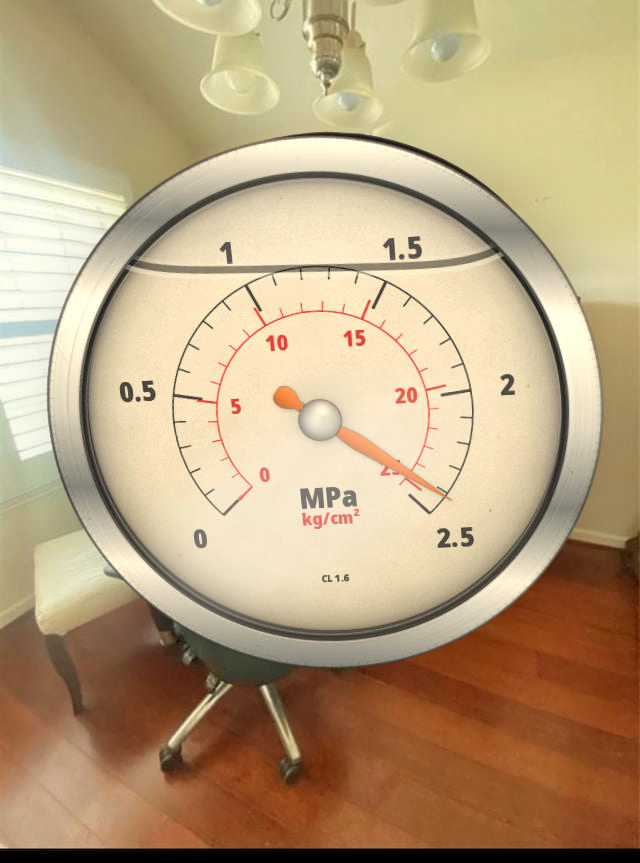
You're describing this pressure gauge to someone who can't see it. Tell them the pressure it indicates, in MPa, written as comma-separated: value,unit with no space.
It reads 2.4,MPa
